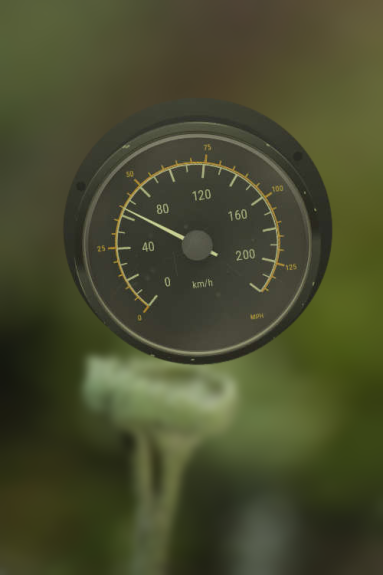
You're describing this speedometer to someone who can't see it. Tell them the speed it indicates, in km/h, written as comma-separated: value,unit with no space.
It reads 65,km/h
